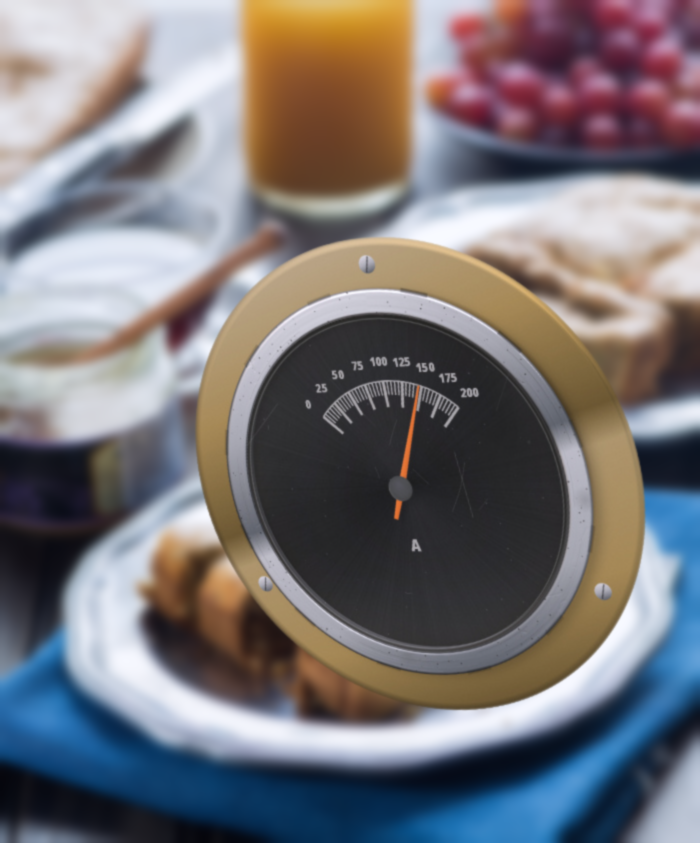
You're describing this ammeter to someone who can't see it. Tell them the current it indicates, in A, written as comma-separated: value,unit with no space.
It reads 150,A
